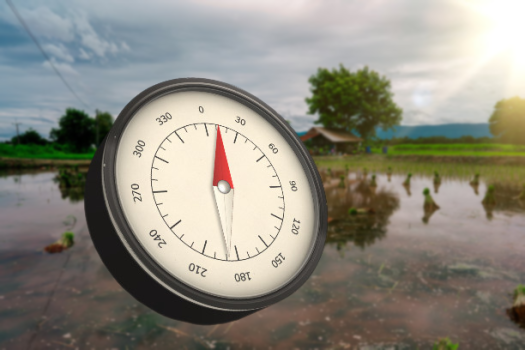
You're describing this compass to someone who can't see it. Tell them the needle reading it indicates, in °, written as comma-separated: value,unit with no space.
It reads 10,°
